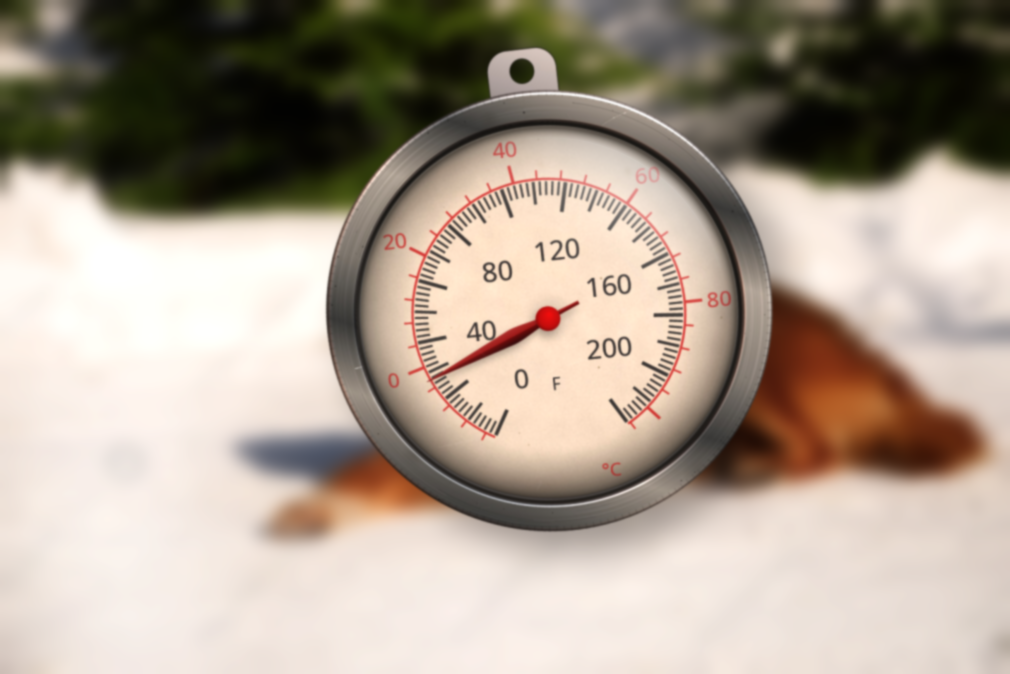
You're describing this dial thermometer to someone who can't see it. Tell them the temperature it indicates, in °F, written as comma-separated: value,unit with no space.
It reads 28,°F
